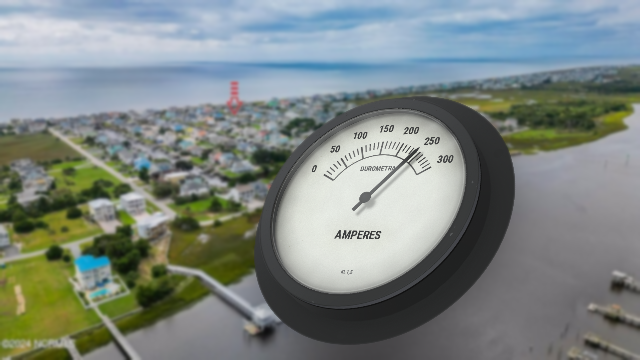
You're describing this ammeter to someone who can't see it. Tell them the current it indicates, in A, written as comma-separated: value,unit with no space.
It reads 250,A
